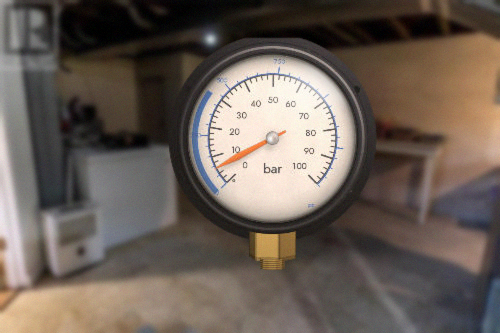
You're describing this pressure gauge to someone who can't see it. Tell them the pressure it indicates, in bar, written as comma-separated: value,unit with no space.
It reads 6,bar
